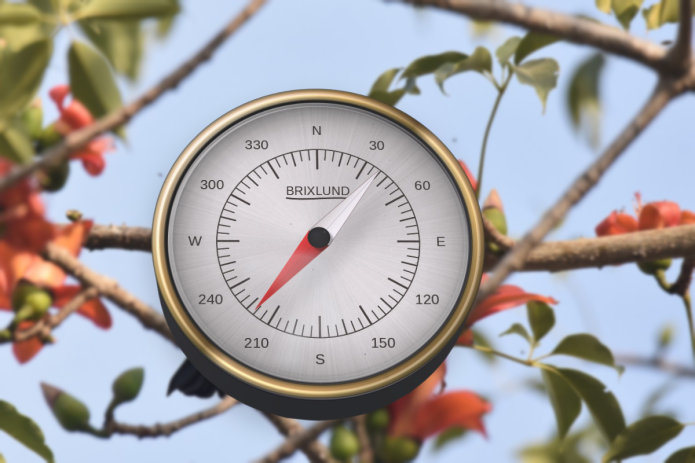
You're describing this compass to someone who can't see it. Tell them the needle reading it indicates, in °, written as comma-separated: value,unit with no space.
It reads 220,°
